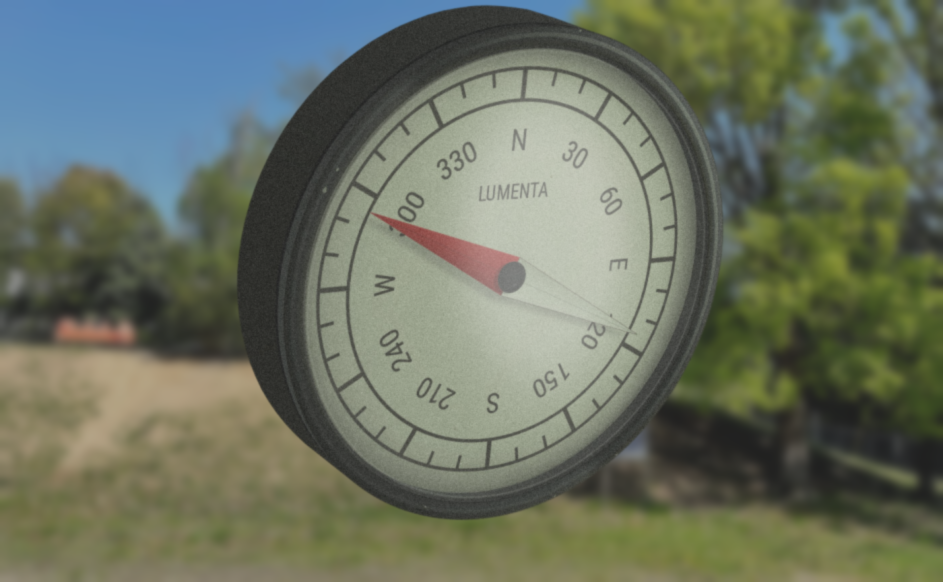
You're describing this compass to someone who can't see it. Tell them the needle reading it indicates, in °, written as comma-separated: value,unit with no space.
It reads 295,°
